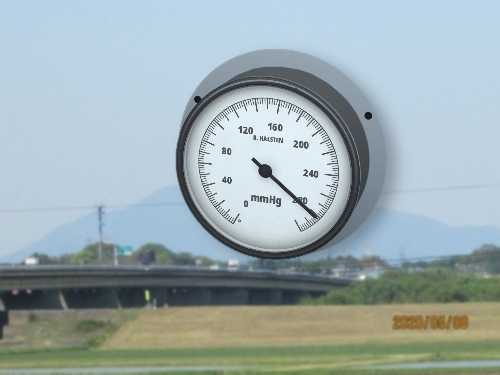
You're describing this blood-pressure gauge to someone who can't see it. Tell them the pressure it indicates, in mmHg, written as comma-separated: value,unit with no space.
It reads 280,mmHg
